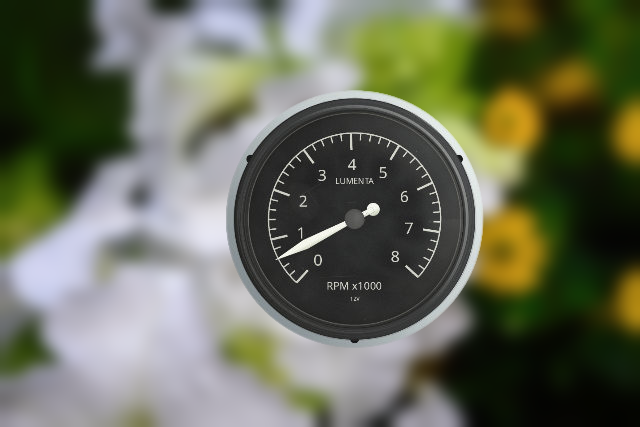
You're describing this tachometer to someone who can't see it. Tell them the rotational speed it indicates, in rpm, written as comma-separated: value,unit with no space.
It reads 600,rpm
